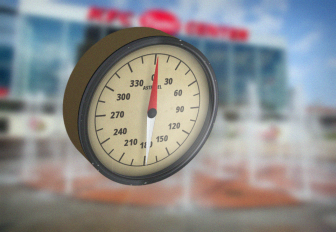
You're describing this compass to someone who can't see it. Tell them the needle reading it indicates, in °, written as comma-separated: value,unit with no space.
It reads 0,°
